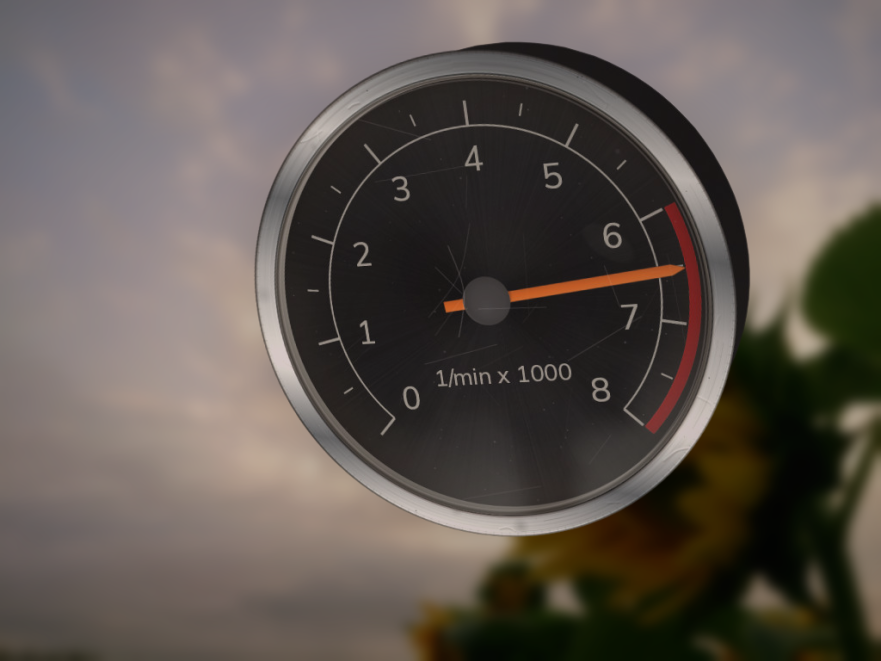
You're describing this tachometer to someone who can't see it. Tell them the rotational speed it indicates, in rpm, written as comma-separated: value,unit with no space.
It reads 6500,rpm
